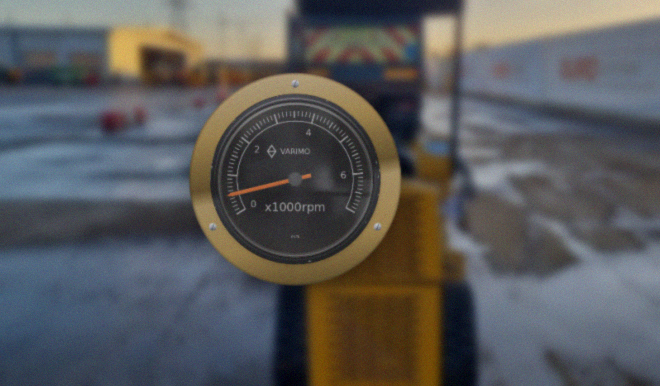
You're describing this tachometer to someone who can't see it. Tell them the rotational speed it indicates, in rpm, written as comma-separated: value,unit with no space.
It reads 500,rpm
